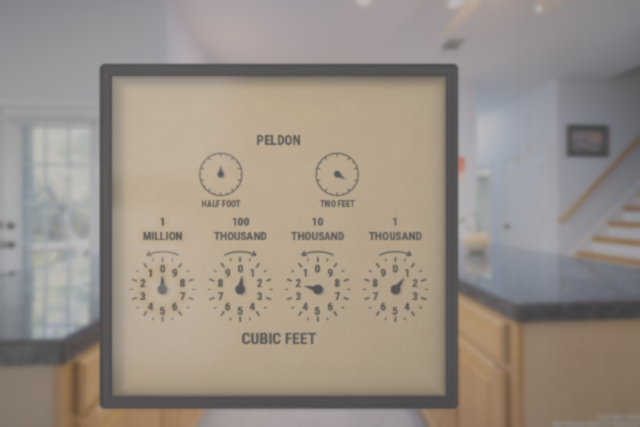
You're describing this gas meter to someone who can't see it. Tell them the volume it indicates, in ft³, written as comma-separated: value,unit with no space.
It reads 2100,ft³
